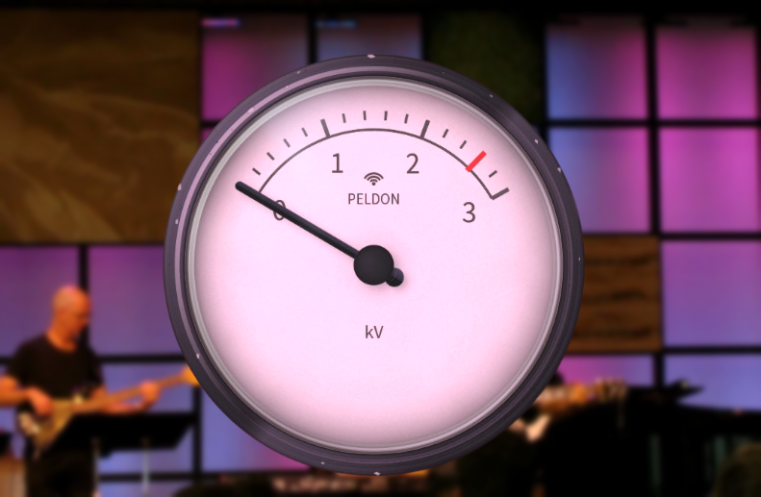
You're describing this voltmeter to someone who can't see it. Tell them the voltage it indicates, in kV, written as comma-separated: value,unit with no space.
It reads 0,kV
